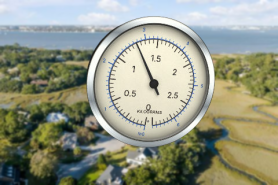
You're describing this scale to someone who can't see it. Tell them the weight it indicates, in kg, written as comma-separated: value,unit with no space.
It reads 1.25,kg
